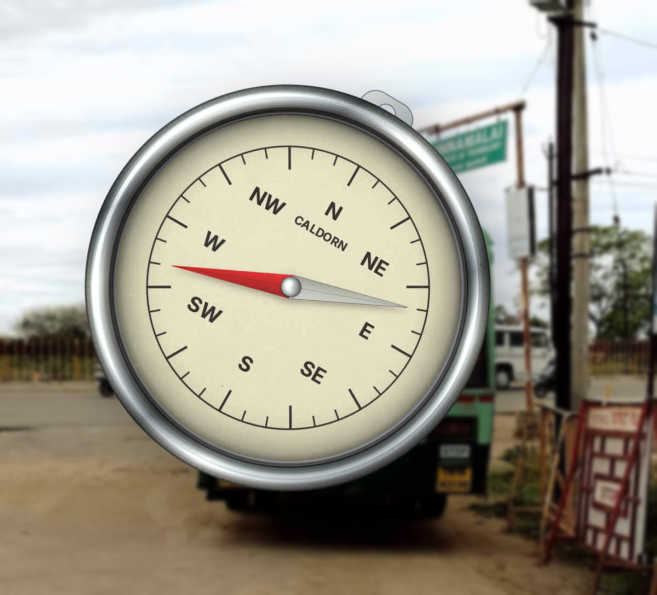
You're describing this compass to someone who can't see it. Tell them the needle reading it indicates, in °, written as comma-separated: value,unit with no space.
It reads 250,°
